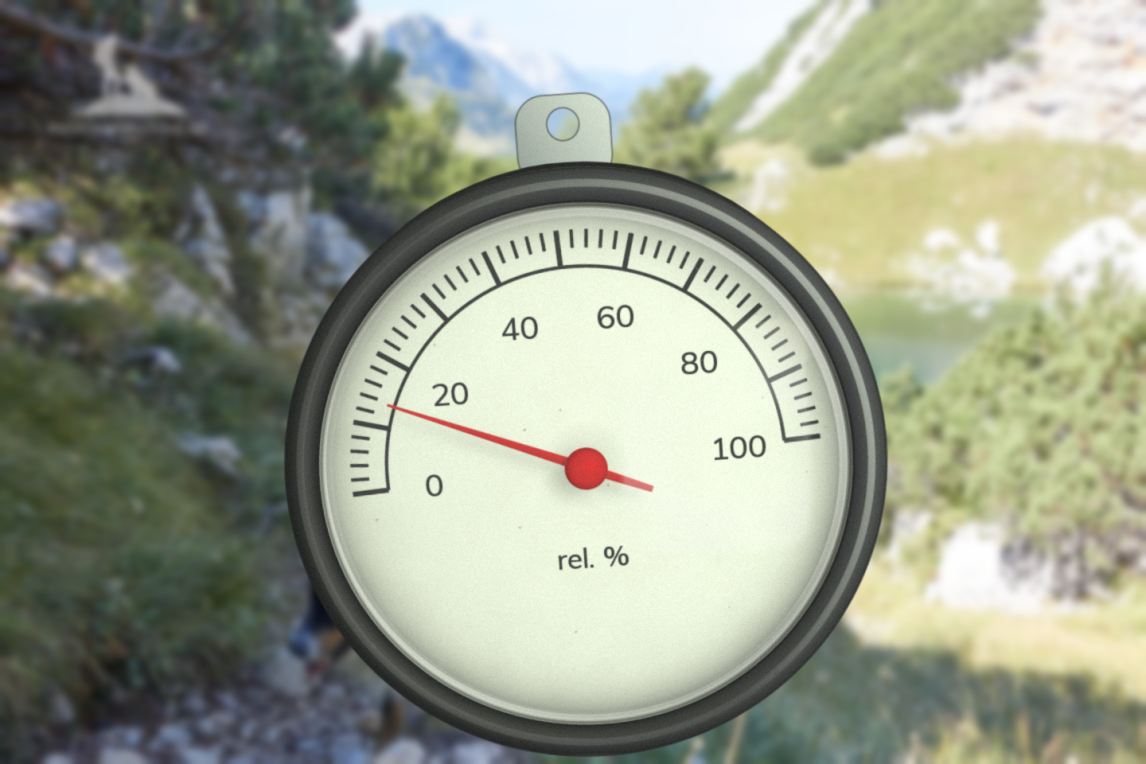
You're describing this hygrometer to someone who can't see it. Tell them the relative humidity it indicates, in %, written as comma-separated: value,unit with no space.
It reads 14,%
